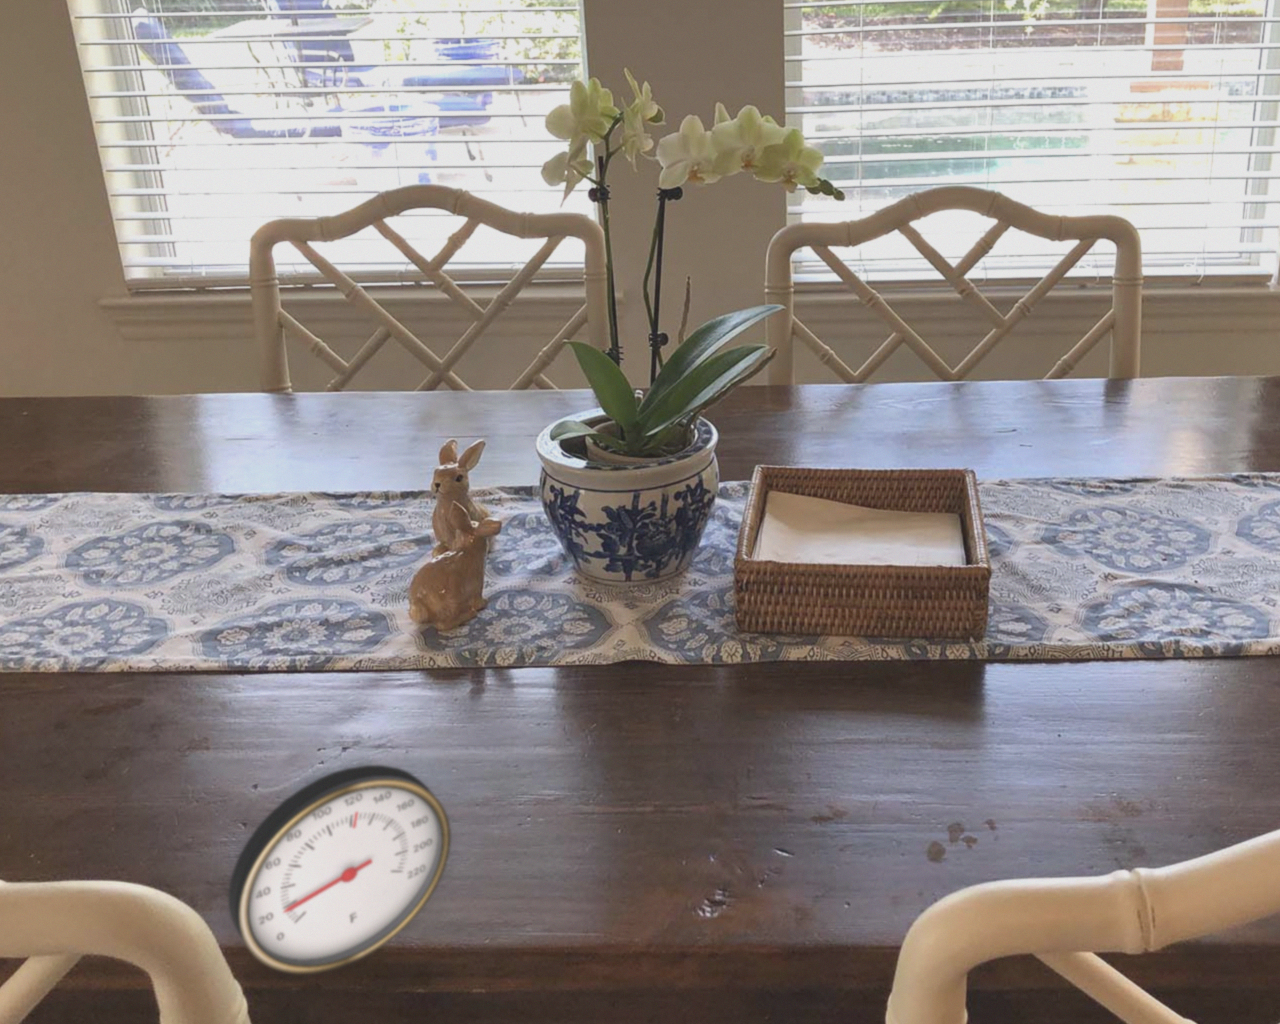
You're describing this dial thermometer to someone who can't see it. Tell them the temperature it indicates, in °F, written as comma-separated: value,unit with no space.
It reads 20,°F
